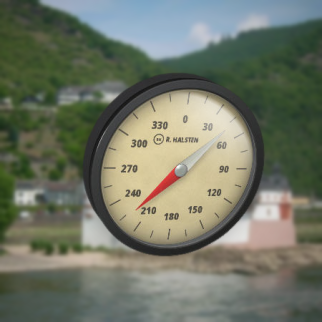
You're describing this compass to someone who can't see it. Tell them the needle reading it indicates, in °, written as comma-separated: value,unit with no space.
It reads 225,°
